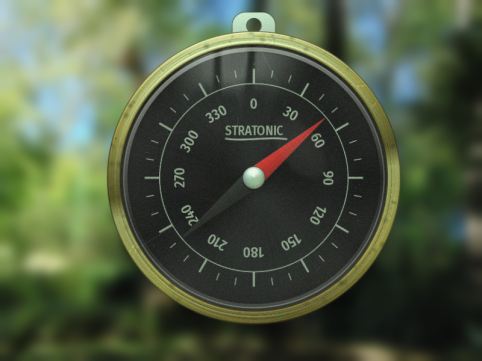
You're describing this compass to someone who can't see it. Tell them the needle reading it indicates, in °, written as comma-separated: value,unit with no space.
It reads 50,°
